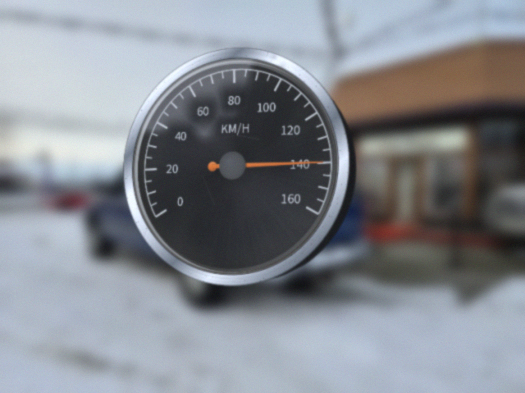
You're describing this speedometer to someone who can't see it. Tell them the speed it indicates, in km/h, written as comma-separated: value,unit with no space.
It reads 140,km/h
